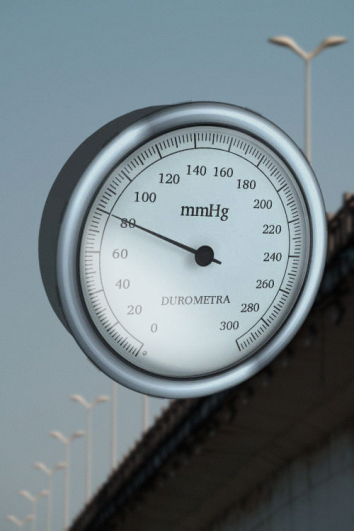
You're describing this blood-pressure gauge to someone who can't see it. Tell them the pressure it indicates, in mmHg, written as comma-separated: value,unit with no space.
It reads 80,mmHg
